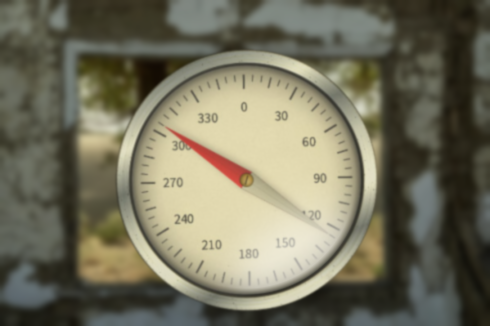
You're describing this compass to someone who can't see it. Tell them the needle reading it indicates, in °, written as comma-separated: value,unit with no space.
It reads 305,°
